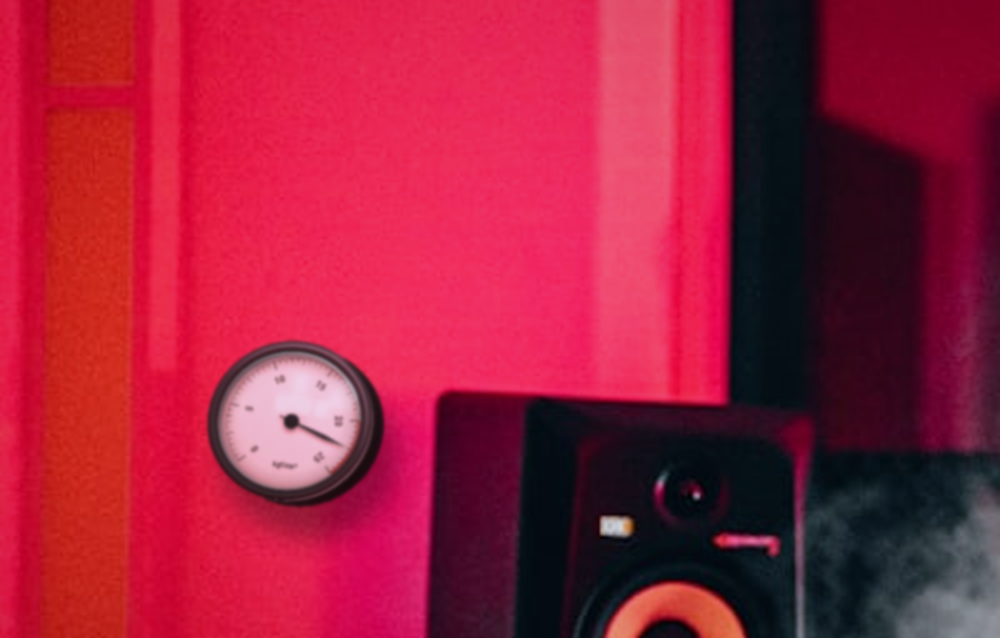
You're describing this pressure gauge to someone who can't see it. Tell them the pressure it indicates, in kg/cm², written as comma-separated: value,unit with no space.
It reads 22.5,kg/cm²
